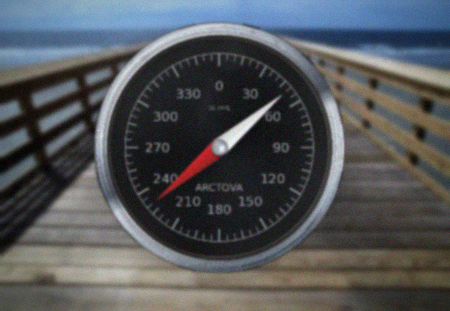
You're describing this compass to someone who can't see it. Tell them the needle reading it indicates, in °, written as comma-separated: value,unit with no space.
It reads 230,°
